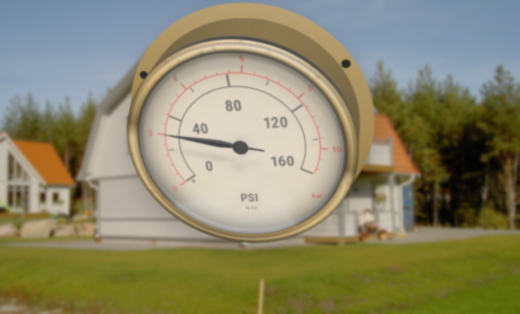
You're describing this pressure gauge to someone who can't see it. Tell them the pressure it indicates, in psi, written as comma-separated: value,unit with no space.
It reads 30,psi
